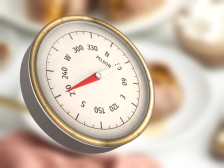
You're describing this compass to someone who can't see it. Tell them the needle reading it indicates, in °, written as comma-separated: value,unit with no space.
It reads 210,°
